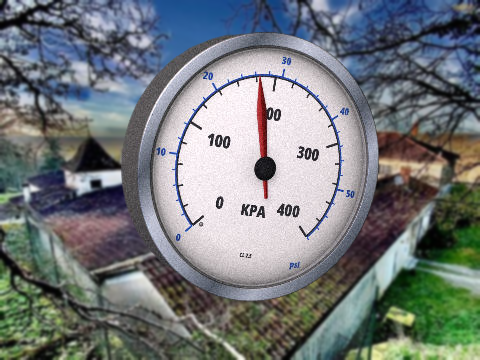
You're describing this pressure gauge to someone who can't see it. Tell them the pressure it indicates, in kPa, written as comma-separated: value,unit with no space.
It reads 180,kPa
